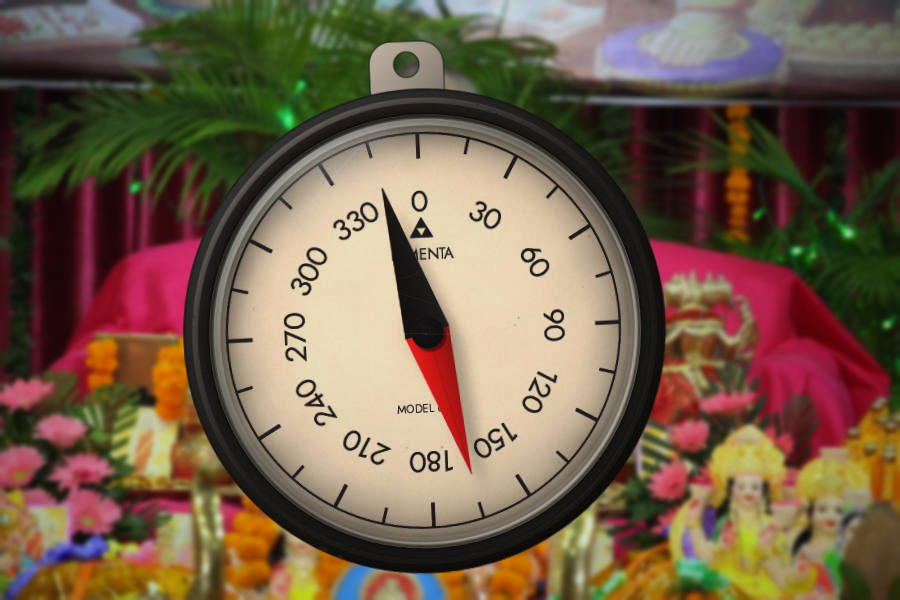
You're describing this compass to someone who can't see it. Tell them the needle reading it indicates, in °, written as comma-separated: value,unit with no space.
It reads 165,°
